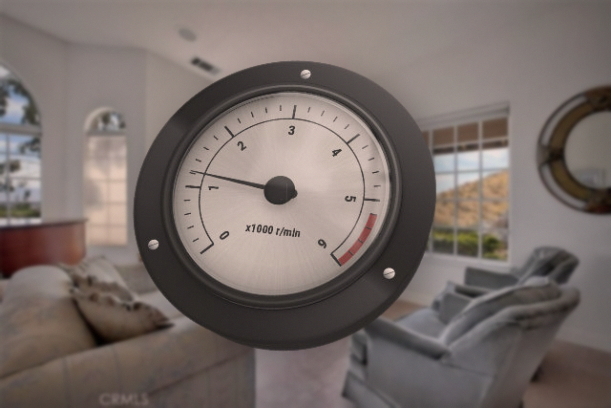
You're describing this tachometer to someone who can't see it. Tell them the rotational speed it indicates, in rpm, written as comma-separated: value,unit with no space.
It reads 1200,rpm
